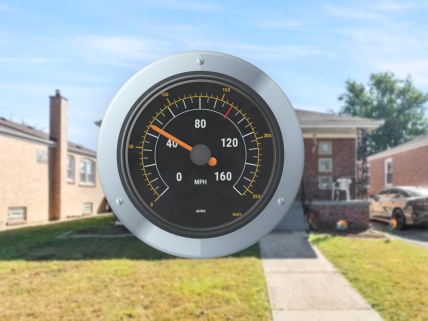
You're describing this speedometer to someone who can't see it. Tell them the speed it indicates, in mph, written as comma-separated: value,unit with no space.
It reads 45,mph
